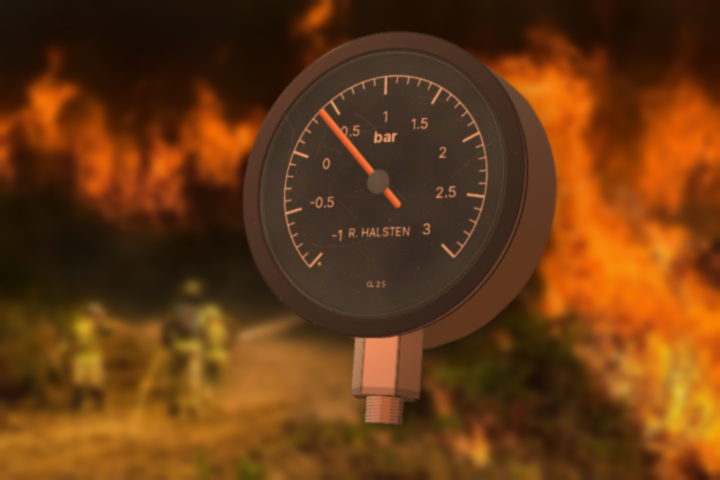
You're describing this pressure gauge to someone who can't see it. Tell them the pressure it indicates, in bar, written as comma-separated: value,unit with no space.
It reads 0.4,bar
